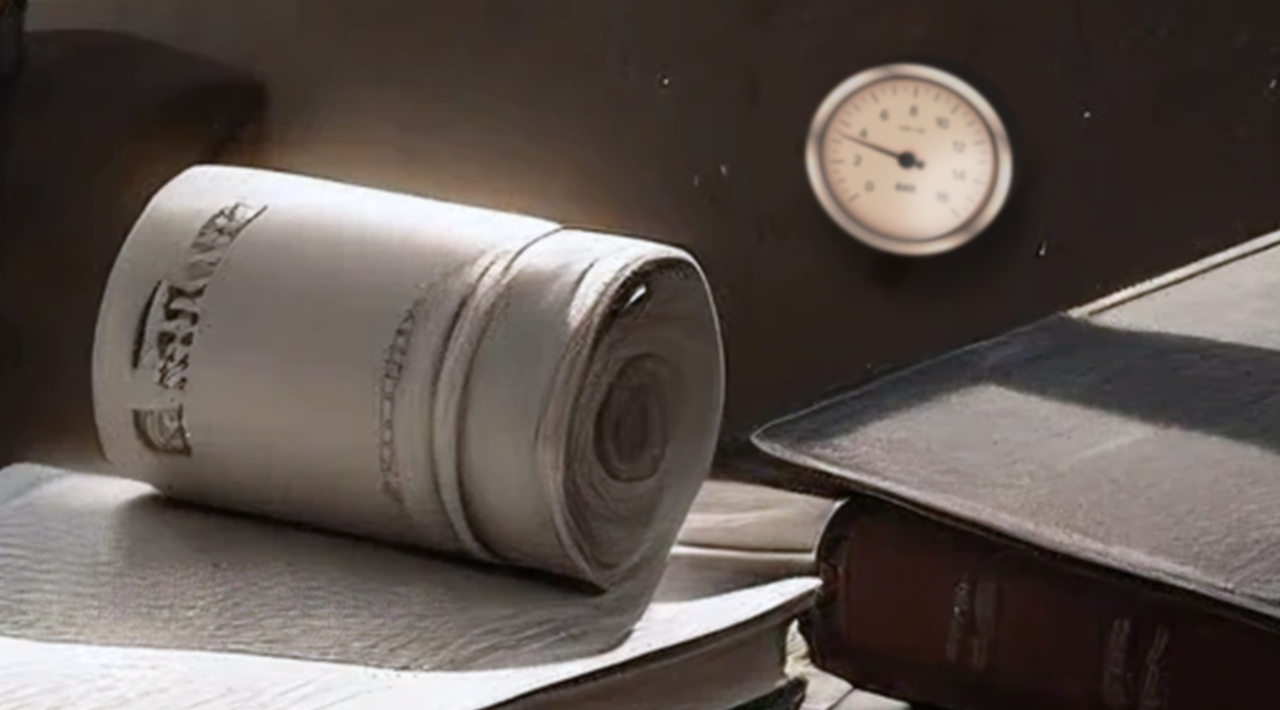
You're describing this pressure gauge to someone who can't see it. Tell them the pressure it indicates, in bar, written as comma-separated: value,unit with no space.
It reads 3.5,bar
